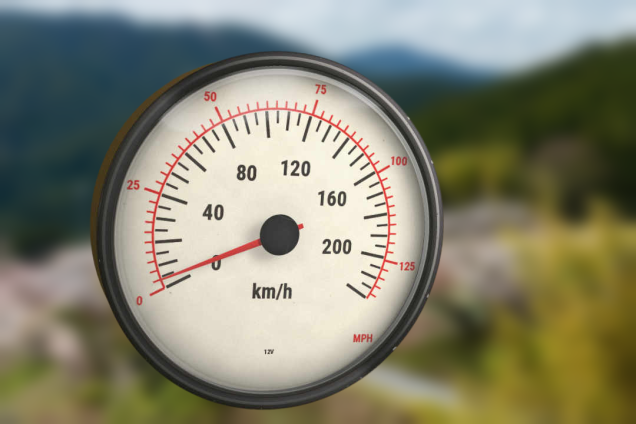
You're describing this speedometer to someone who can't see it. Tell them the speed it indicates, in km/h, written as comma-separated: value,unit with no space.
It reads 5,km/h
